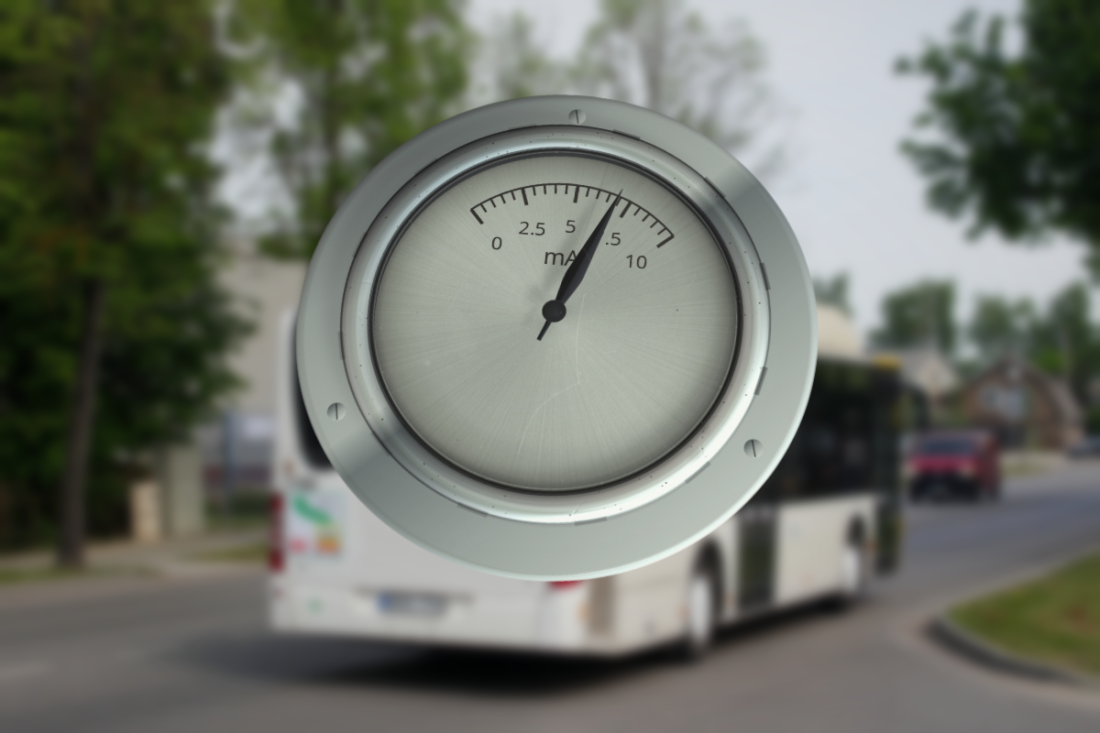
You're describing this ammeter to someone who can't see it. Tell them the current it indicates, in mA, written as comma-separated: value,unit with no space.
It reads 7,mA
